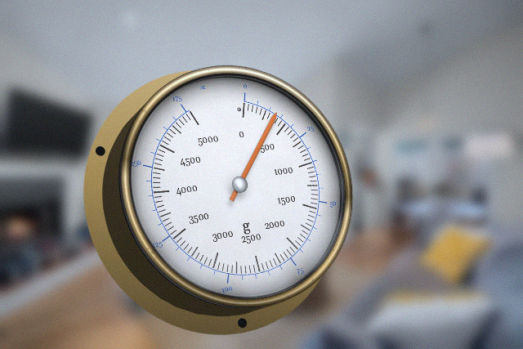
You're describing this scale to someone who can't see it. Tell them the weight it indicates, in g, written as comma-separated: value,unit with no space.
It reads 350,g
